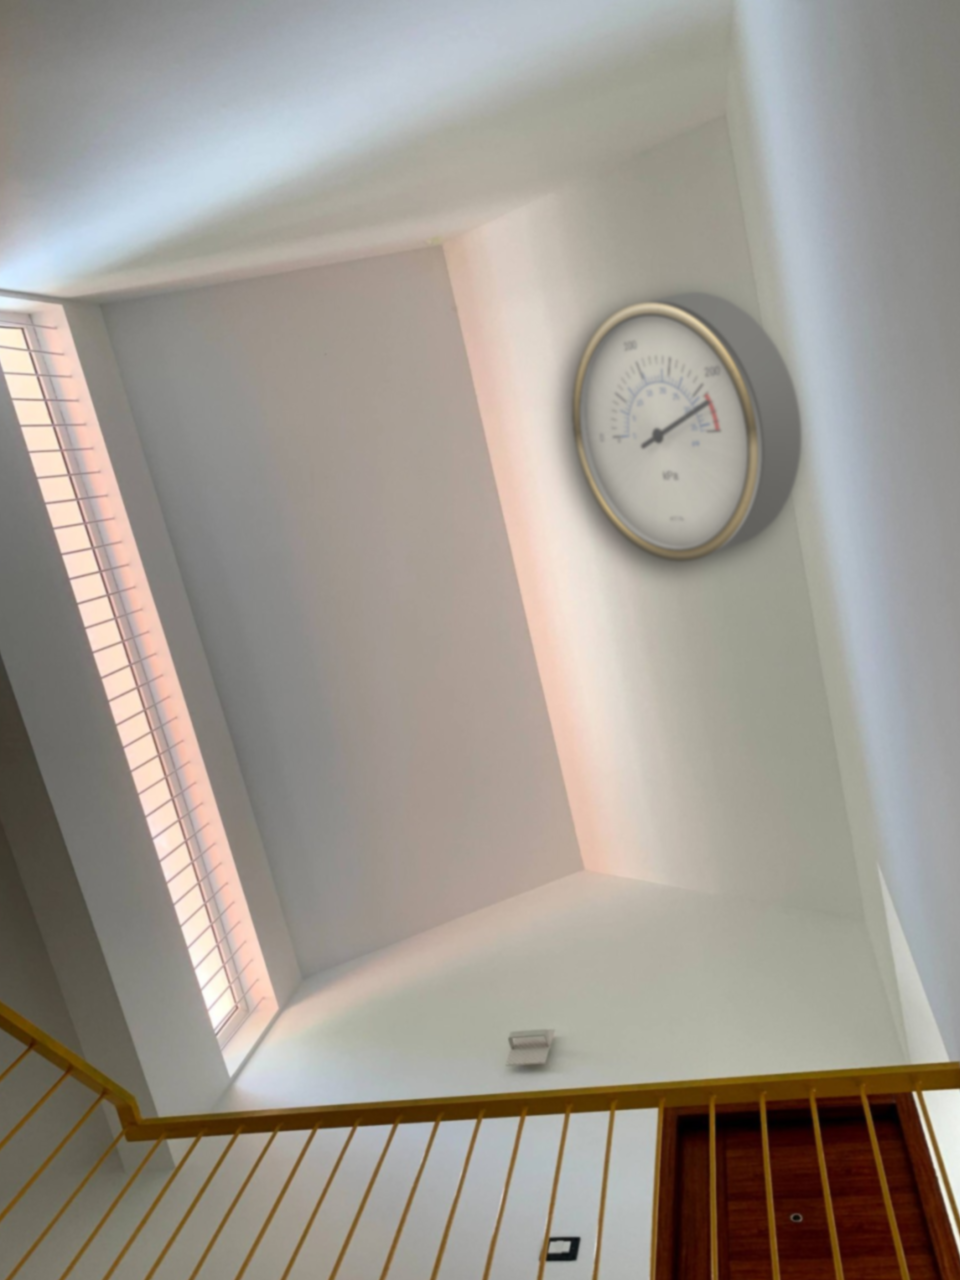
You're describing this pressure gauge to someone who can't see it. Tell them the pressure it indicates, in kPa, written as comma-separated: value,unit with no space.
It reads 220,kPa
